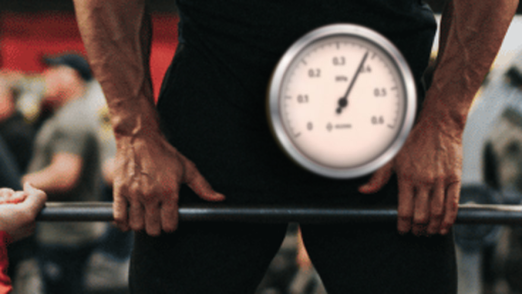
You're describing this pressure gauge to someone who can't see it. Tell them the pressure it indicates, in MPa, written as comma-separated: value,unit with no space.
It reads 0.38,MPa
